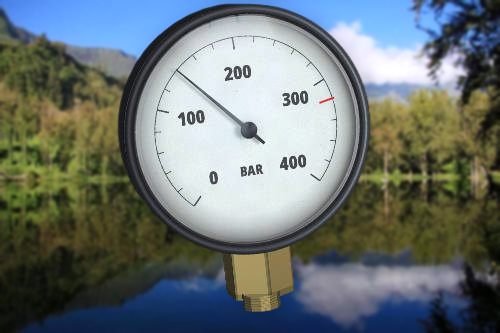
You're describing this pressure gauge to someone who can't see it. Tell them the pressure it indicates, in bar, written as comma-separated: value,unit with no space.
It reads 140,bar
